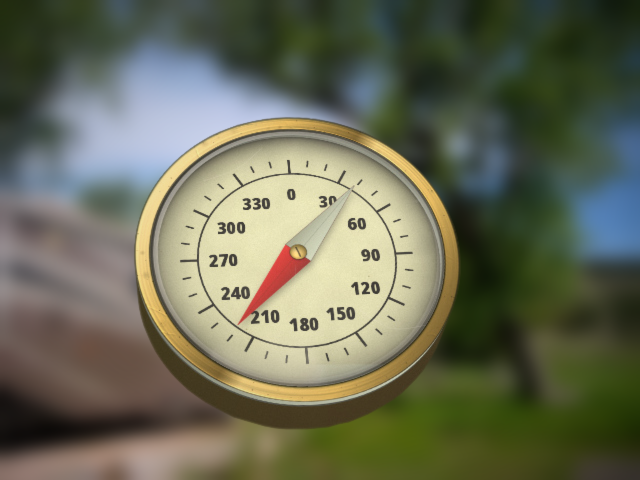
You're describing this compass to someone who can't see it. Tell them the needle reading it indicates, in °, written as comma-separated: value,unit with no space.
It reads 220,°
